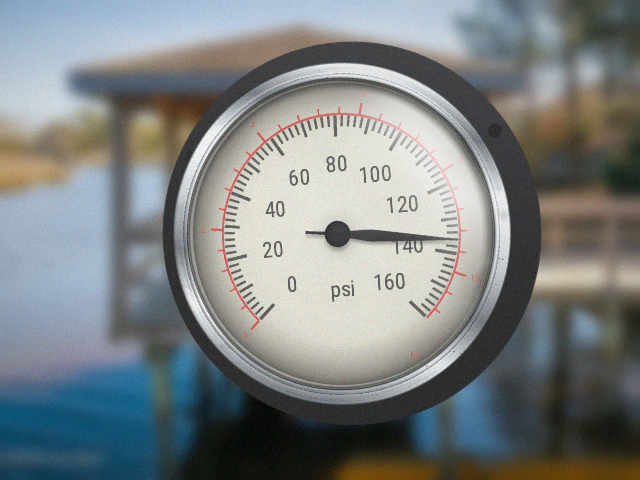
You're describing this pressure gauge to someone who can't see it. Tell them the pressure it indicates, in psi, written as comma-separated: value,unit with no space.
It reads 136,psi
